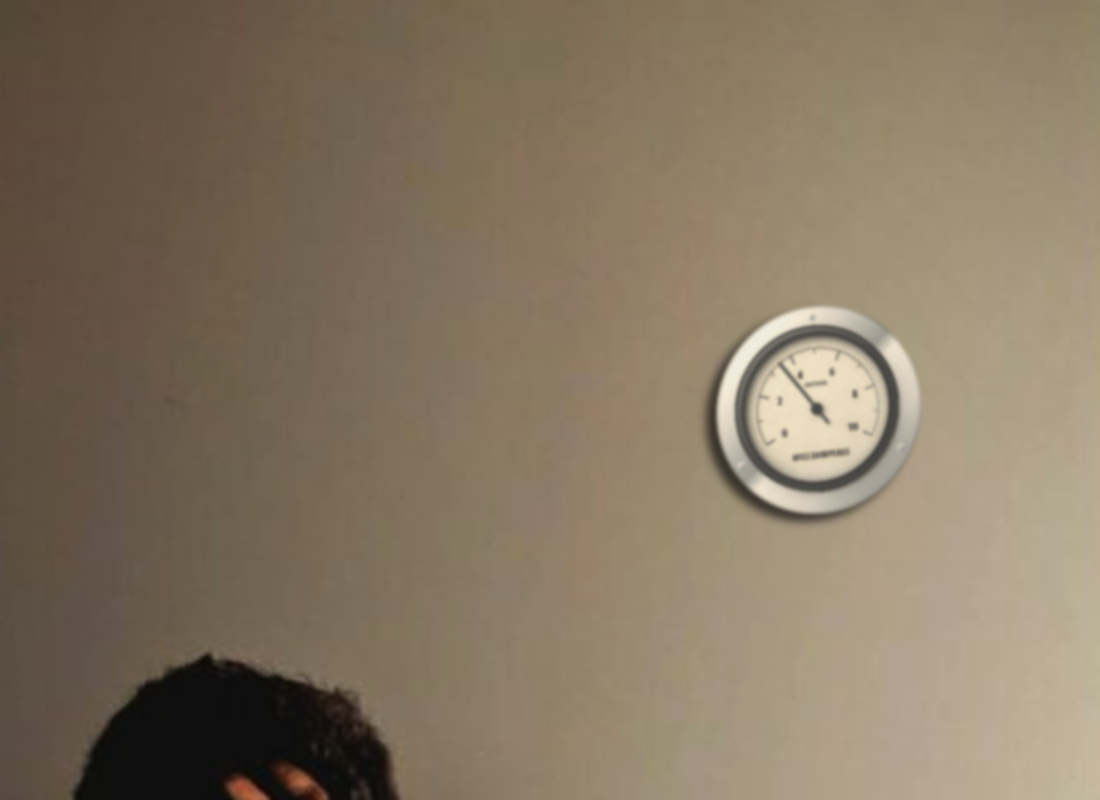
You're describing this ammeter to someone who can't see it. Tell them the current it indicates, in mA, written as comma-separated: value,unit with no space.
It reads 3.5,mA
